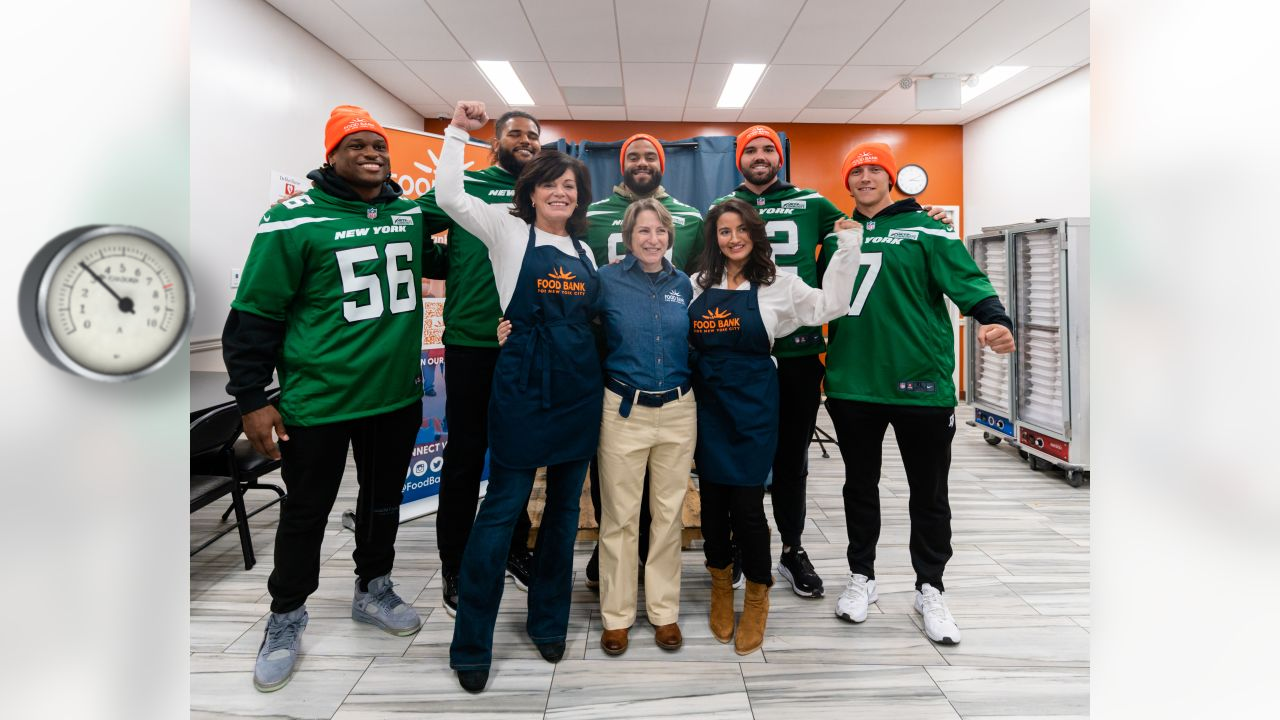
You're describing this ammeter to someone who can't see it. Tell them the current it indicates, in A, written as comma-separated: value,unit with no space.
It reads 3,A
